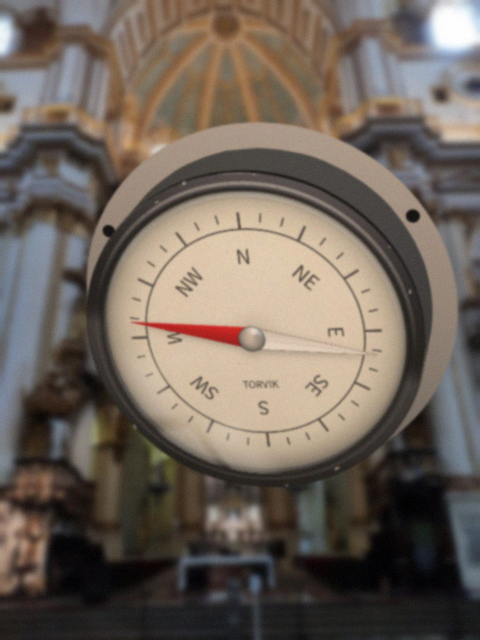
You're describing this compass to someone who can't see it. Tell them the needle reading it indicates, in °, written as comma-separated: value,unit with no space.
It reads 280,°
